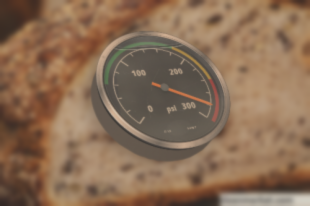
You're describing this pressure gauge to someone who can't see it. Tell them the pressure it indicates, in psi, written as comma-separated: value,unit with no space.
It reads 280,psi
